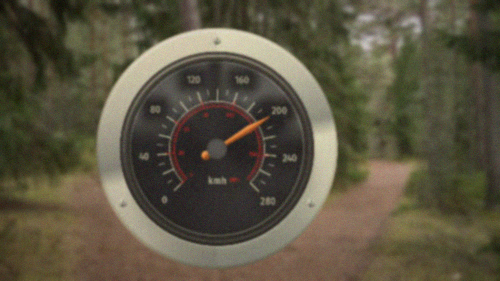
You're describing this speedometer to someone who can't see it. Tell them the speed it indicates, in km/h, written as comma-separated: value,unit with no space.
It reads 200,km/h
